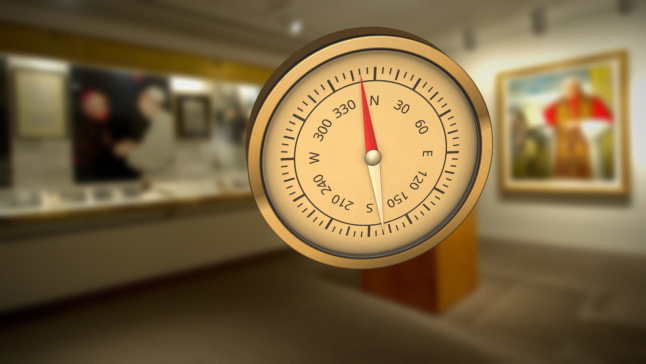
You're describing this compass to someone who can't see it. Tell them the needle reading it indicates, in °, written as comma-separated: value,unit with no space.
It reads 350,°
